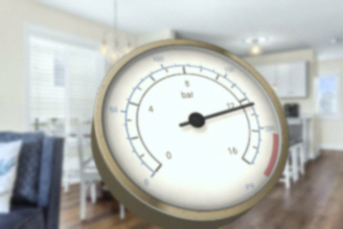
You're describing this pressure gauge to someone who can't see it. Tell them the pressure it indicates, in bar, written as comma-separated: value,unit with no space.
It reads 12.5,bar
